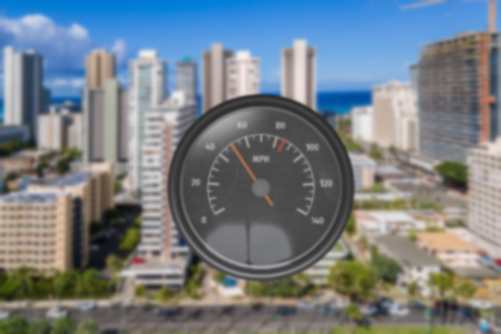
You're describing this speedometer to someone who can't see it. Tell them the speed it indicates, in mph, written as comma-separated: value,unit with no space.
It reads 50,mph
